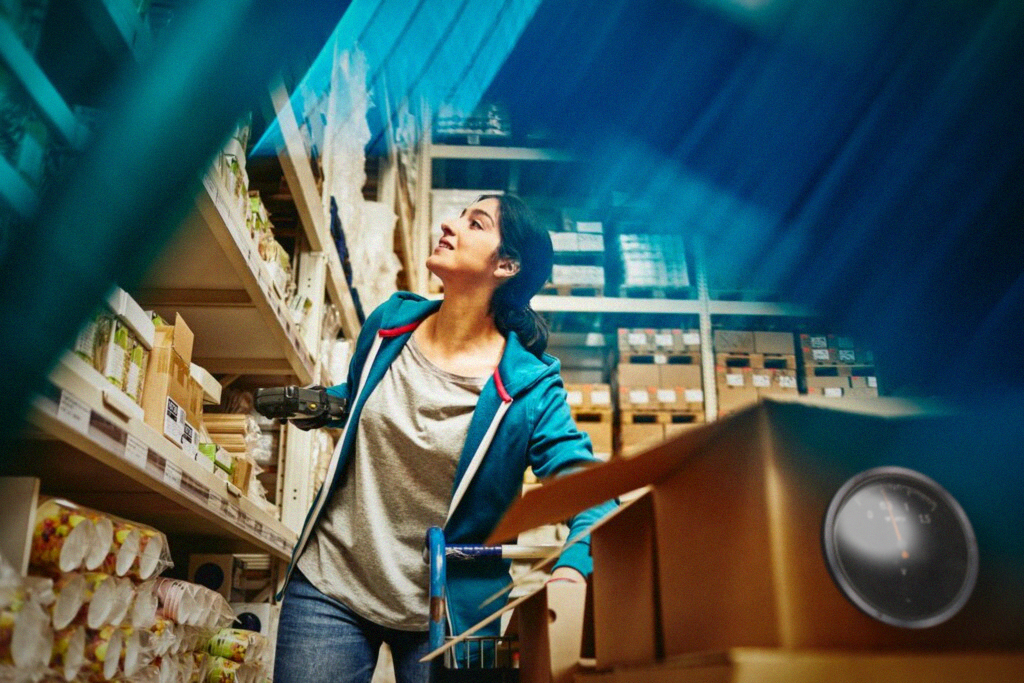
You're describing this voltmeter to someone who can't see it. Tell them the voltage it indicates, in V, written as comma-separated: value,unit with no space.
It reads 0.5,V
